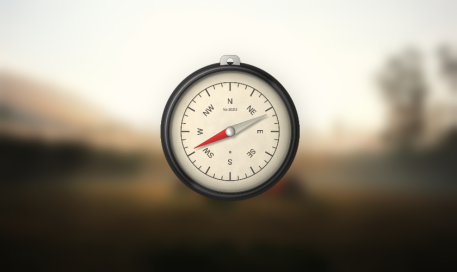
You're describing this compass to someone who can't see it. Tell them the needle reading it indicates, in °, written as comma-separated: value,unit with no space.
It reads 245,°
